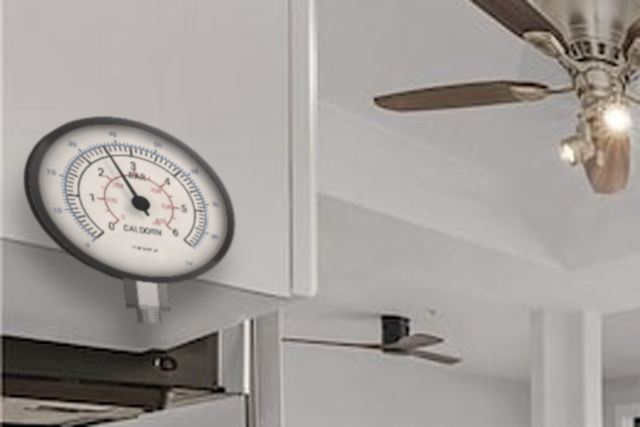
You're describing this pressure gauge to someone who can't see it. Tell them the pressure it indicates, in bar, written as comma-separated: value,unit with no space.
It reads 2.5,bar
